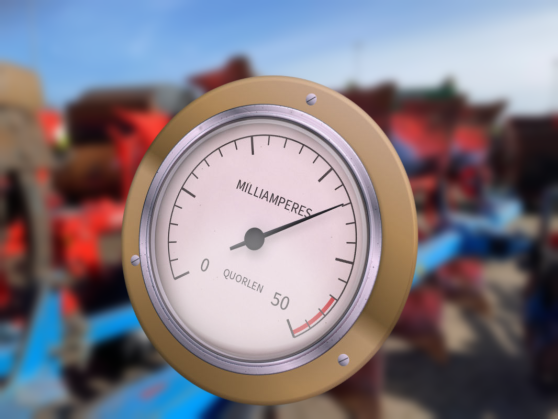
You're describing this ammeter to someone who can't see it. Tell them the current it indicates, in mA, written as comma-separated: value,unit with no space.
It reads 34,mA
